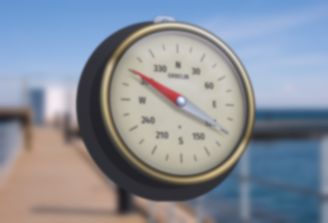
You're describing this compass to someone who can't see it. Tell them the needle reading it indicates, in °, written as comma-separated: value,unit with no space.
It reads 300,°
